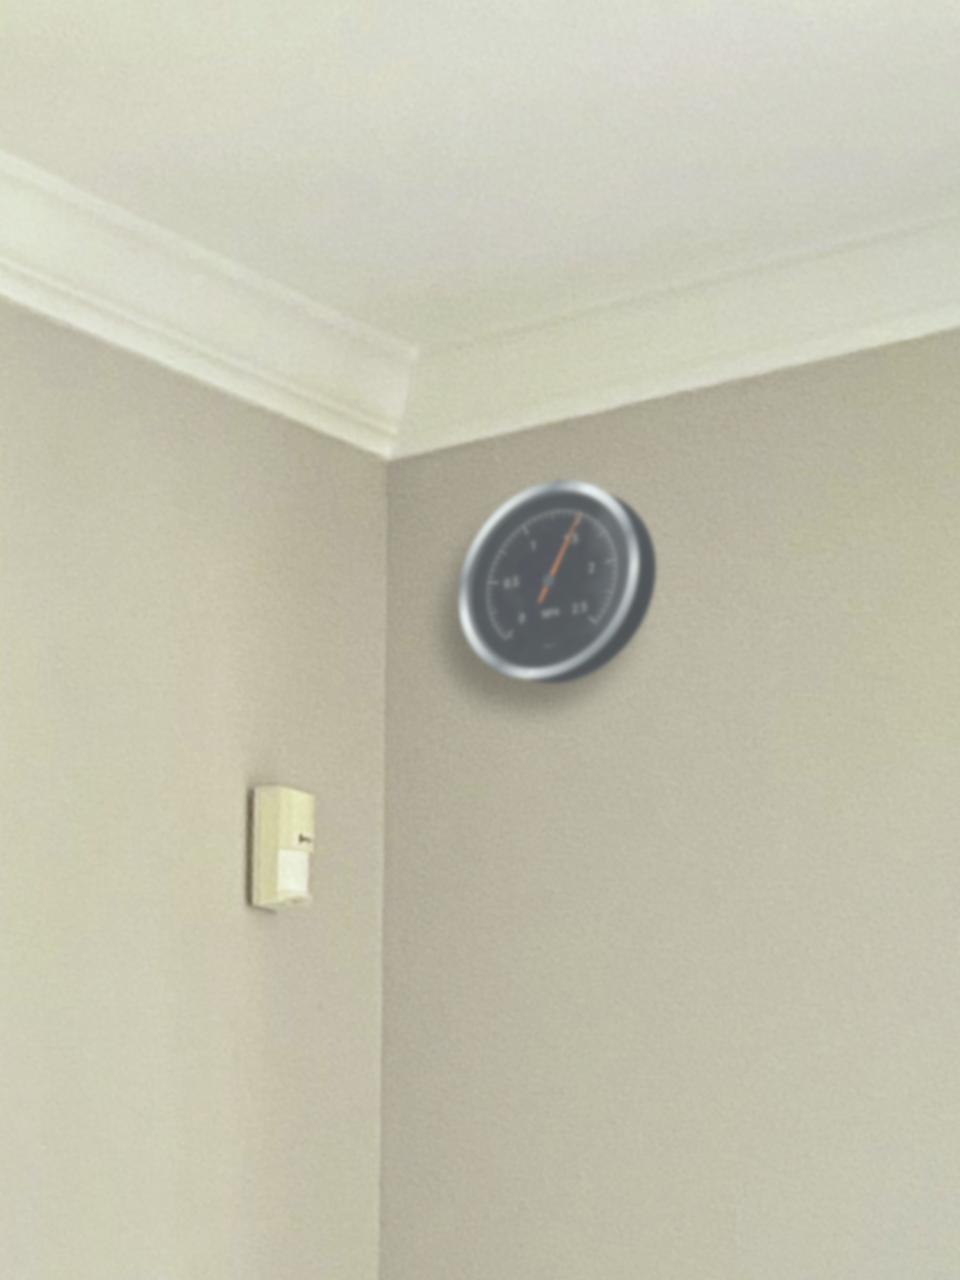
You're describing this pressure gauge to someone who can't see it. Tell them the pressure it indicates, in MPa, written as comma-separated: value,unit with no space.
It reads 1.5,MPa
